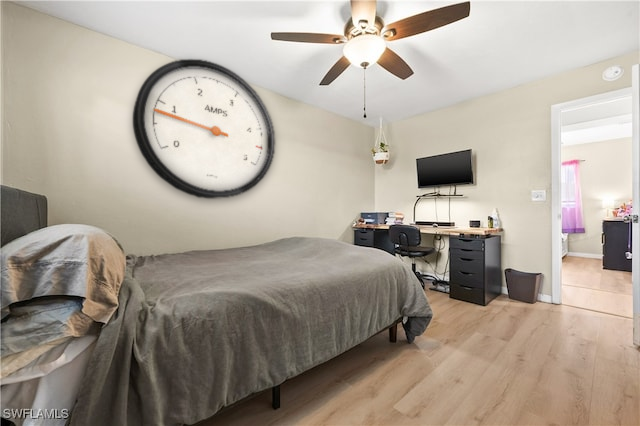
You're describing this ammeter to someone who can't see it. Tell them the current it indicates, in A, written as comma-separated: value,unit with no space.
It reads 0.75,A
